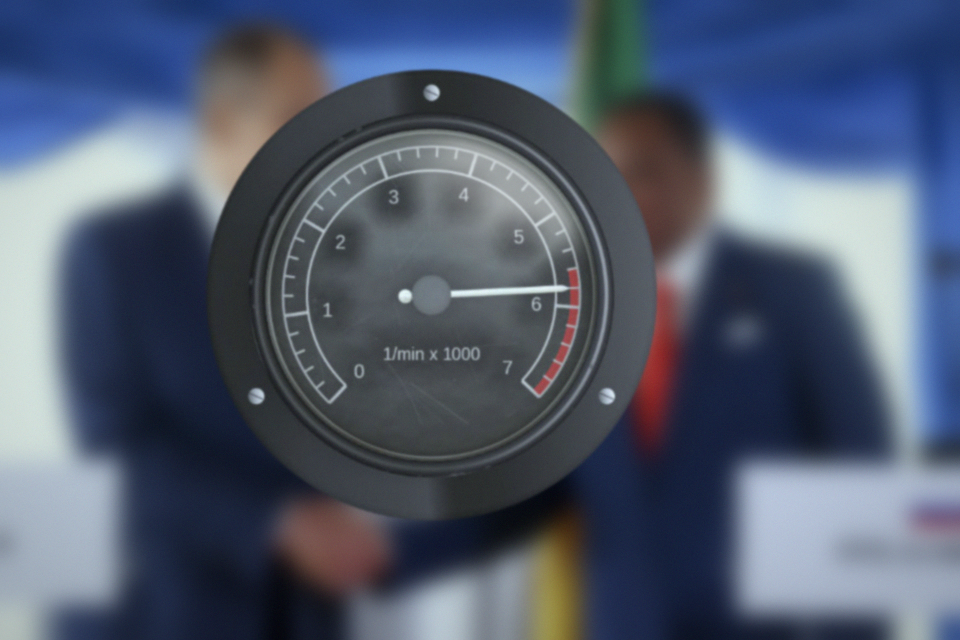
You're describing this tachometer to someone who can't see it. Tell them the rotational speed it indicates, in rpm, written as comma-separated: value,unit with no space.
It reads 5800,rpm
